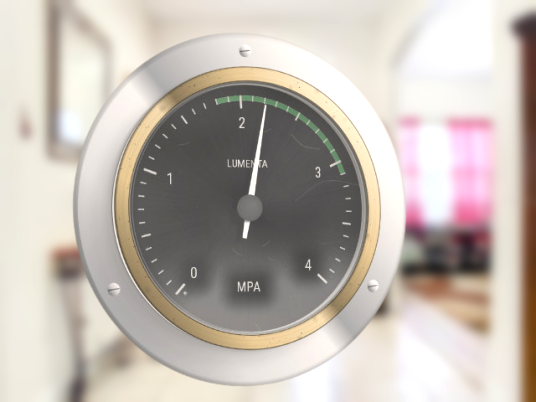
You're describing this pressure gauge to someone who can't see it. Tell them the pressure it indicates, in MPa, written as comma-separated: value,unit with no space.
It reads 2.2,MPa
